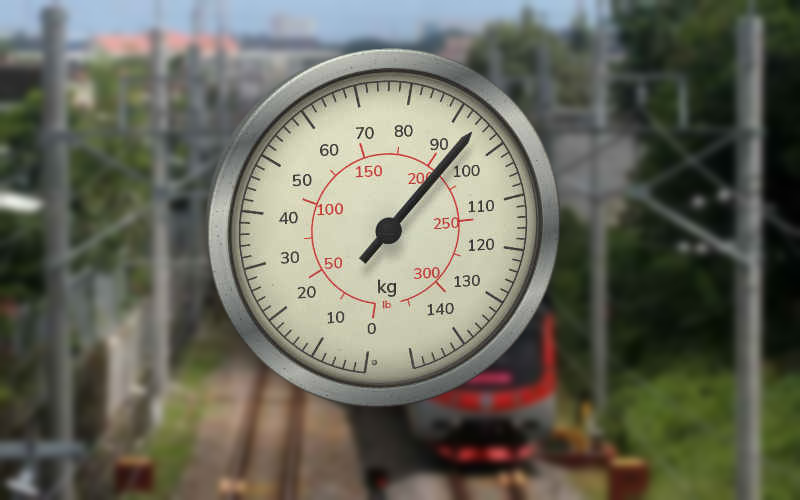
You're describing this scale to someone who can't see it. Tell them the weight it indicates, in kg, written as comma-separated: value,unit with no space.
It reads 94,kg
